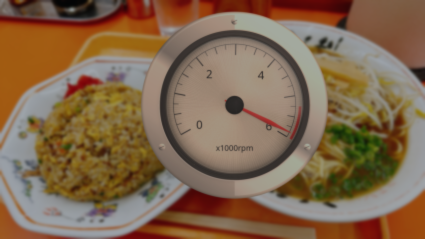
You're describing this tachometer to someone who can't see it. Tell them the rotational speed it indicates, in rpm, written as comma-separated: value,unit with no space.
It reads 5875,rpm
